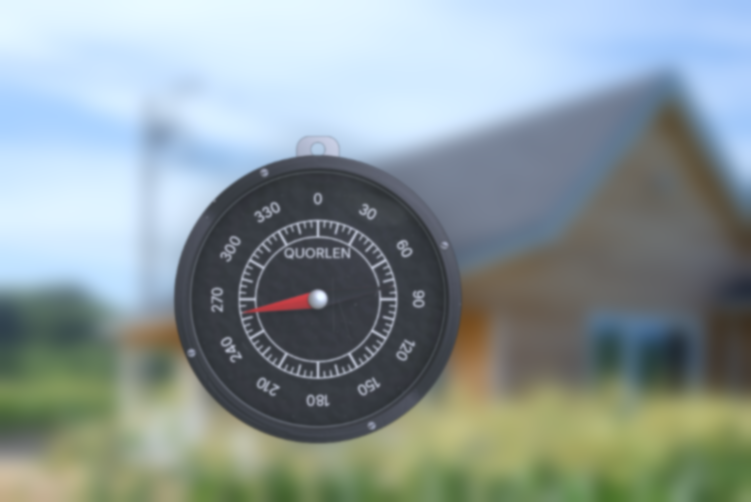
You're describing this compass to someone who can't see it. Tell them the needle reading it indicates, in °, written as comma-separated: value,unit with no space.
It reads 260,°
